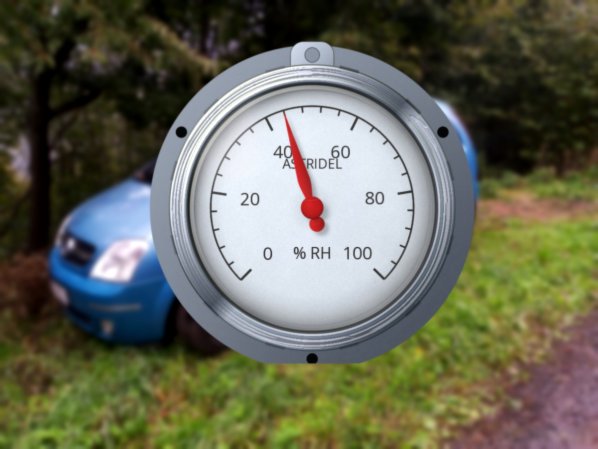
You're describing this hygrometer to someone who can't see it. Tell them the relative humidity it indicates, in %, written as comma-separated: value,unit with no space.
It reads 44,%
